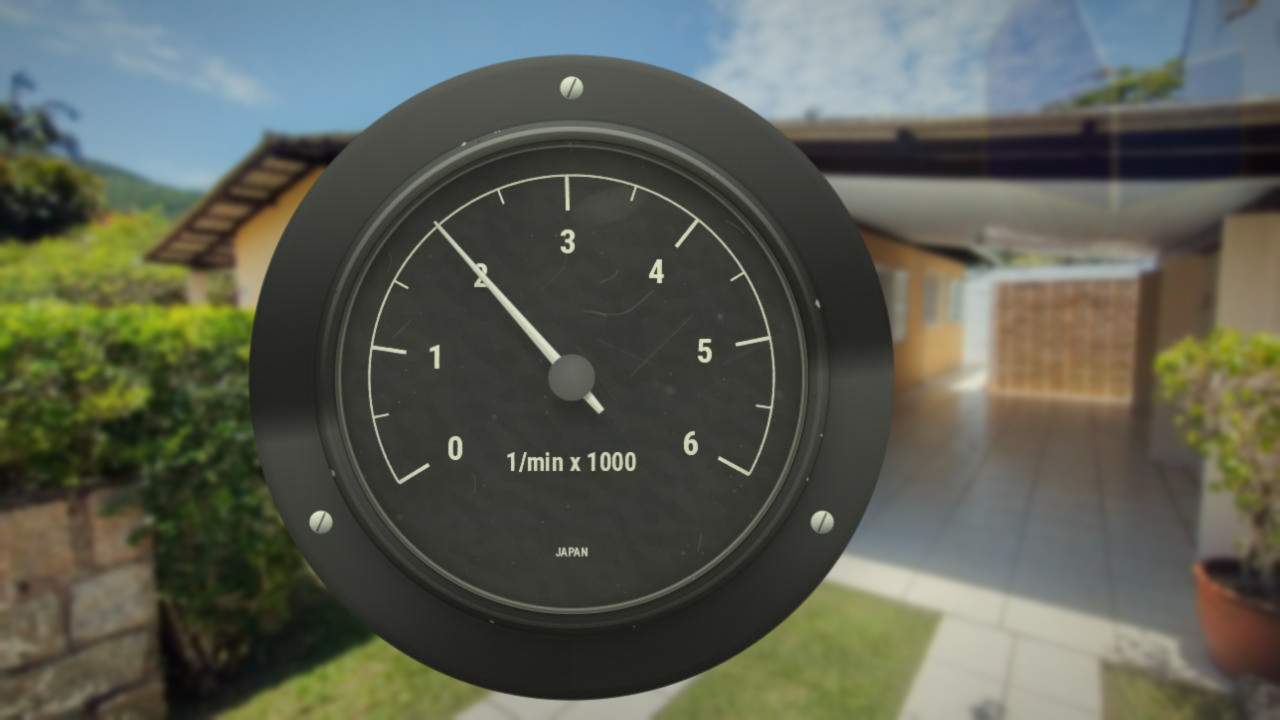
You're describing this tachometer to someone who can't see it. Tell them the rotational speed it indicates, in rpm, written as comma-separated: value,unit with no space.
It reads 2000,rpm
